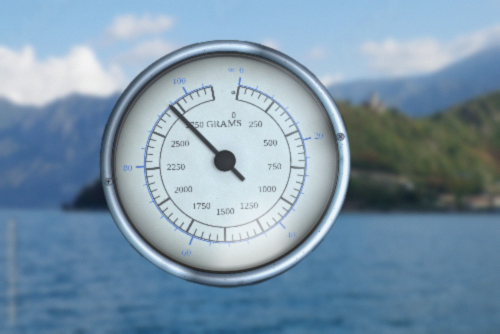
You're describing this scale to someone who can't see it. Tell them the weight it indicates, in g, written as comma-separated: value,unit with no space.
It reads 2700,g
